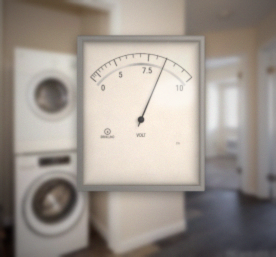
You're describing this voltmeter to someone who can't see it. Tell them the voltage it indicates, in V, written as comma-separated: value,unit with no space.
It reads 8.5,V
